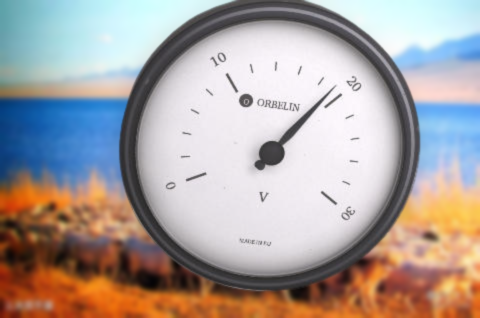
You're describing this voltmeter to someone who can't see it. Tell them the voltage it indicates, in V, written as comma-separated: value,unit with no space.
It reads 19,V
